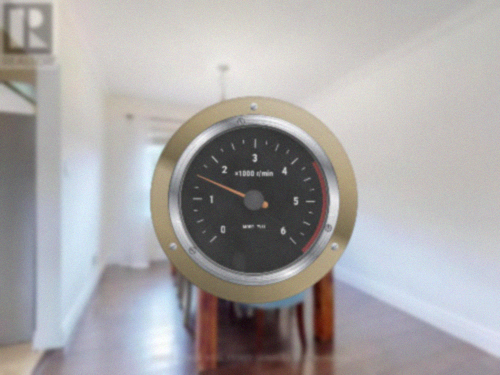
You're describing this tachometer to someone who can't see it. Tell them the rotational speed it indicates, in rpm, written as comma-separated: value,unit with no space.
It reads 1500,rpm
